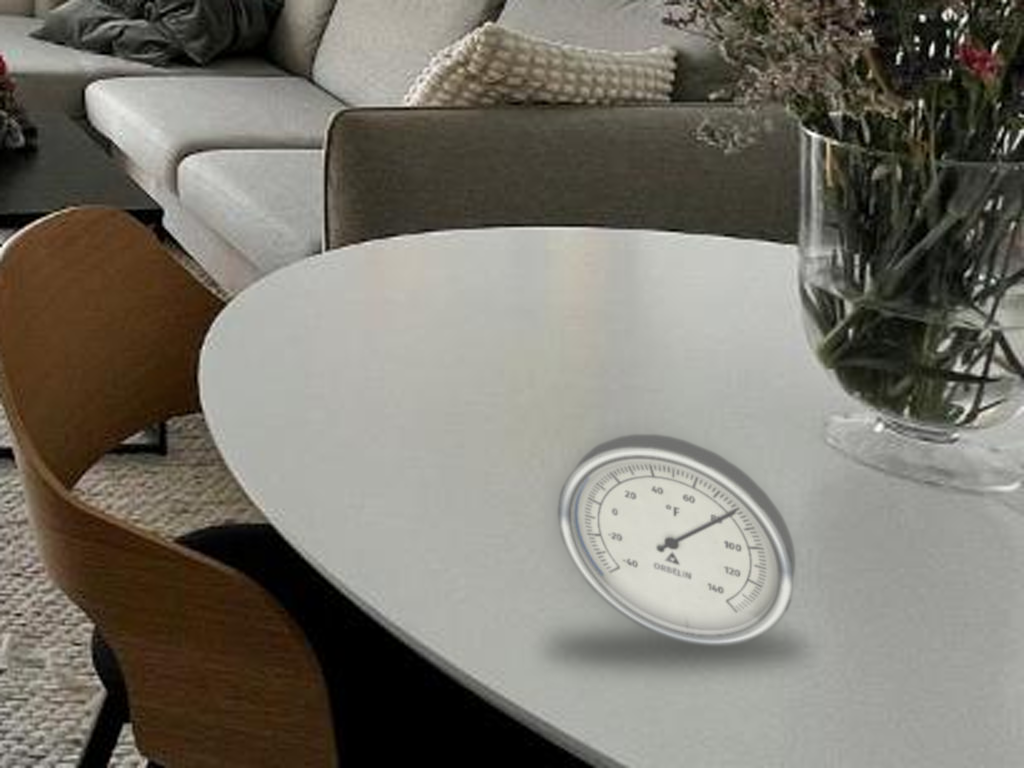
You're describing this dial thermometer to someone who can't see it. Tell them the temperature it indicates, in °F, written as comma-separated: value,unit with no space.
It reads 80,°F
